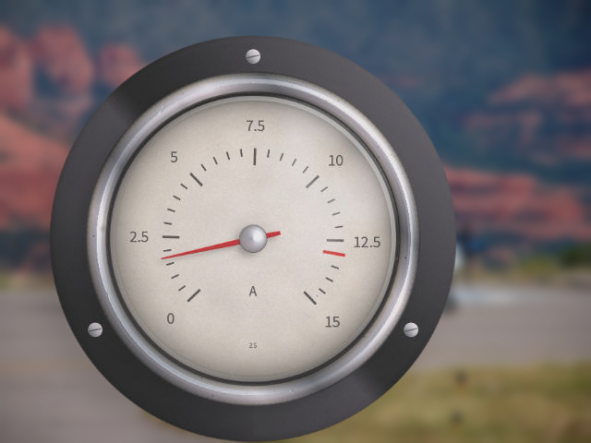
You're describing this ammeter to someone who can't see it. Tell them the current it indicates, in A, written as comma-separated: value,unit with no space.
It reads 1.75,A
